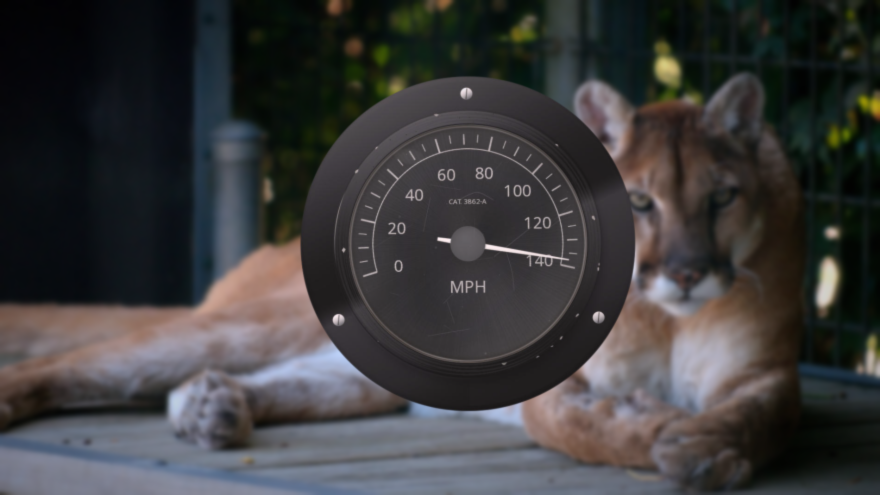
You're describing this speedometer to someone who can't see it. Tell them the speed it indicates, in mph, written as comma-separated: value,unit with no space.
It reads 137.5,mph
